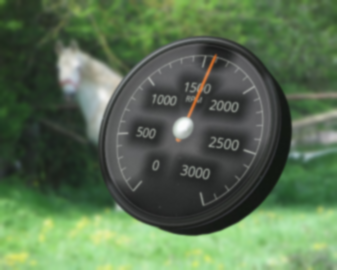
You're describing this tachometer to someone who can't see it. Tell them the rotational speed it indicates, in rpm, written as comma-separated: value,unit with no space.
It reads 1600,rpm
